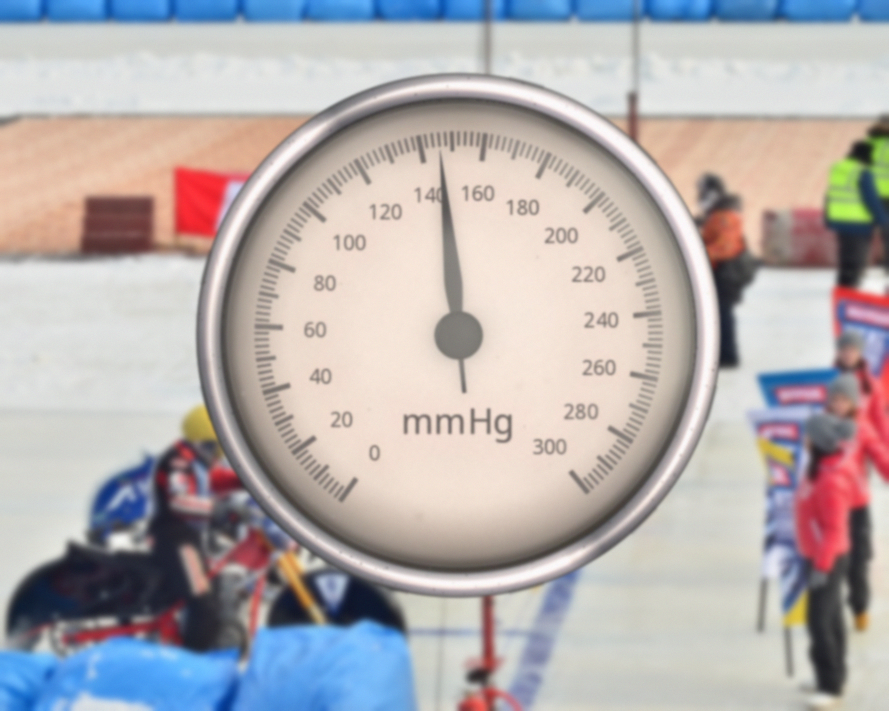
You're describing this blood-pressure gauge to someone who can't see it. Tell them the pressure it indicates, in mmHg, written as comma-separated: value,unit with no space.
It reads 146,mmHg
